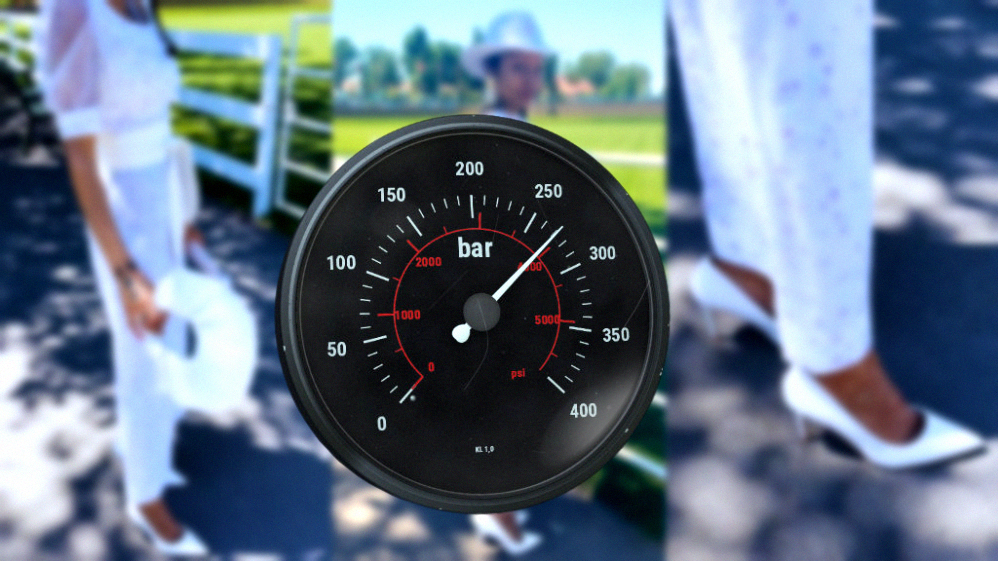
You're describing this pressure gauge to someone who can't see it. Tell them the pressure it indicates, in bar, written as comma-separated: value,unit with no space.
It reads 270,bar
